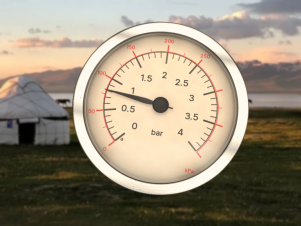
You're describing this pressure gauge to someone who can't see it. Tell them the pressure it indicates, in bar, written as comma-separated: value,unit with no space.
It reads 0.8,bar
